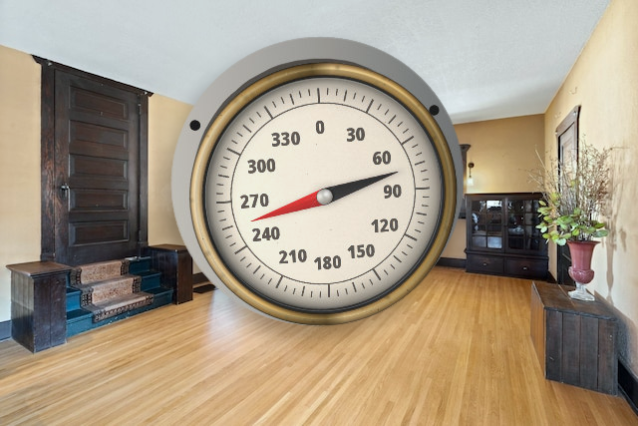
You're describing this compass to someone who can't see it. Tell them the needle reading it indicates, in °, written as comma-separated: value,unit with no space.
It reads 255,°
